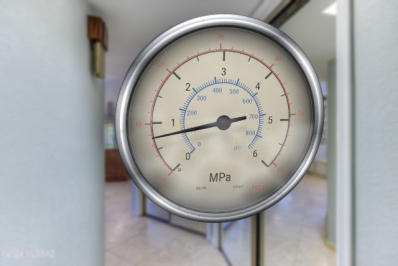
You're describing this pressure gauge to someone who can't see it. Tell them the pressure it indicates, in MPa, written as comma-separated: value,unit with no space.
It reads 0.75,MPa
